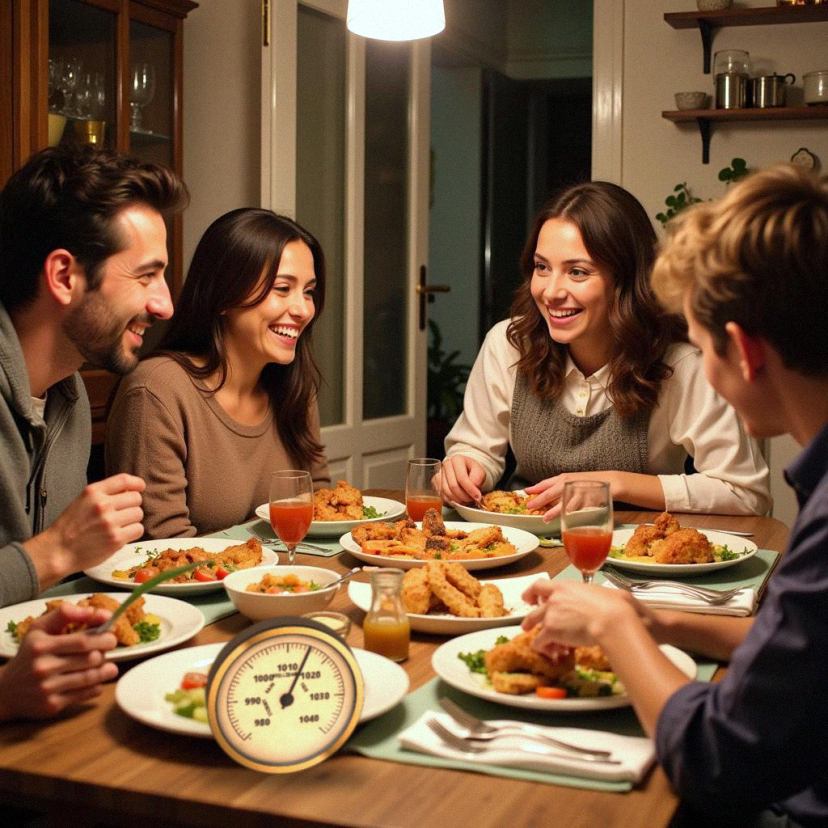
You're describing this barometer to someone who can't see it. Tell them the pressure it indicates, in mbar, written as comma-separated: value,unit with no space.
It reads 1015,mbar
